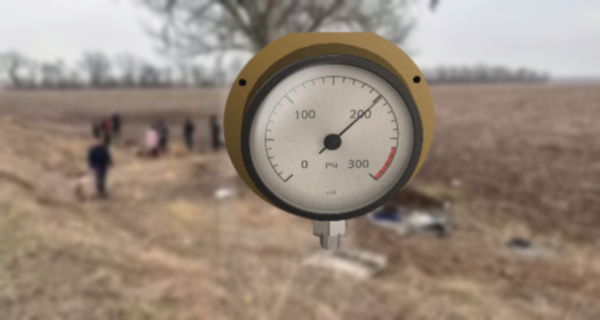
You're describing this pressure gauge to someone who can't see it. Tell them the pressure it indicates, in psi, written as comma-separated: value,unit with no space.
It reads 200,psi
